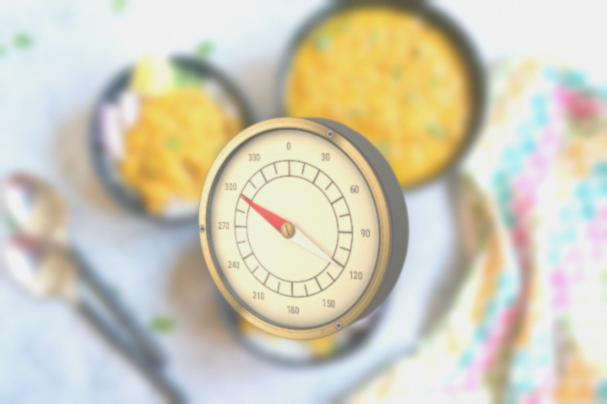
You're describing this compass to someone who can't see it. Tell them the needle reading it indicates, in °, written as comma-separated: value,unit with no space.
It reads 300,°
